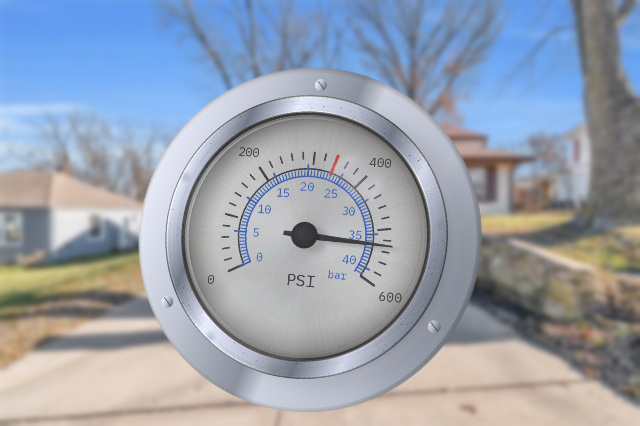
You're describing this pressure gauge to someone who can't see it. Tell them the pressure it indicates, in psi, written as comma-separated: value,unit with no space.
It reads 530,psi
